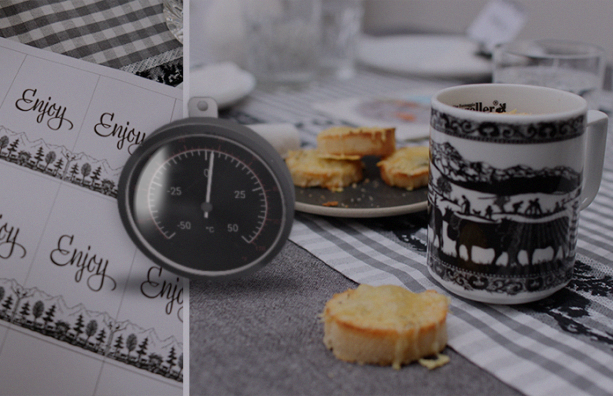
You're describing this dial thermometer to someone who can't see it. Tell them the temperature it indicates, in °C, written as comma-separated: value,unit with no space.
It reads 2.5,°C
